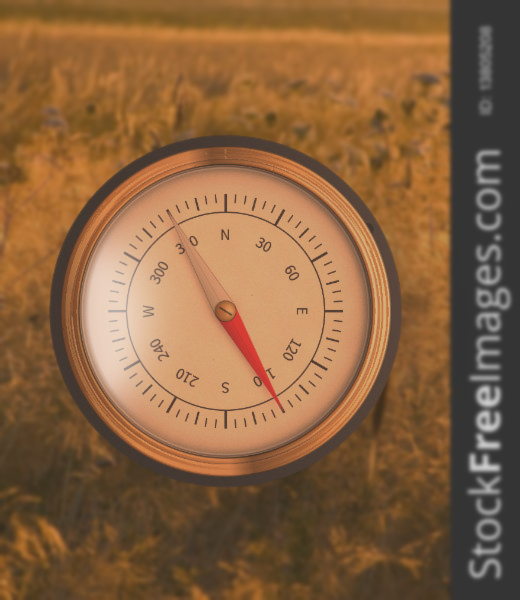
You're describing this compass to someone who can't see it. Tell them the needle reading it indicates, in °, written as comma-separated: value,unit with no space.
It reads 150,°
